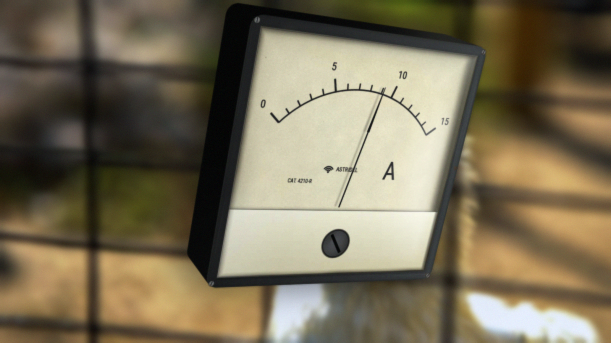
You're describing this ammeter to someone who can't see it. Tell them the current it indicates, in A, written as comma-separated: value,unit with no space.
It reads 9,A
